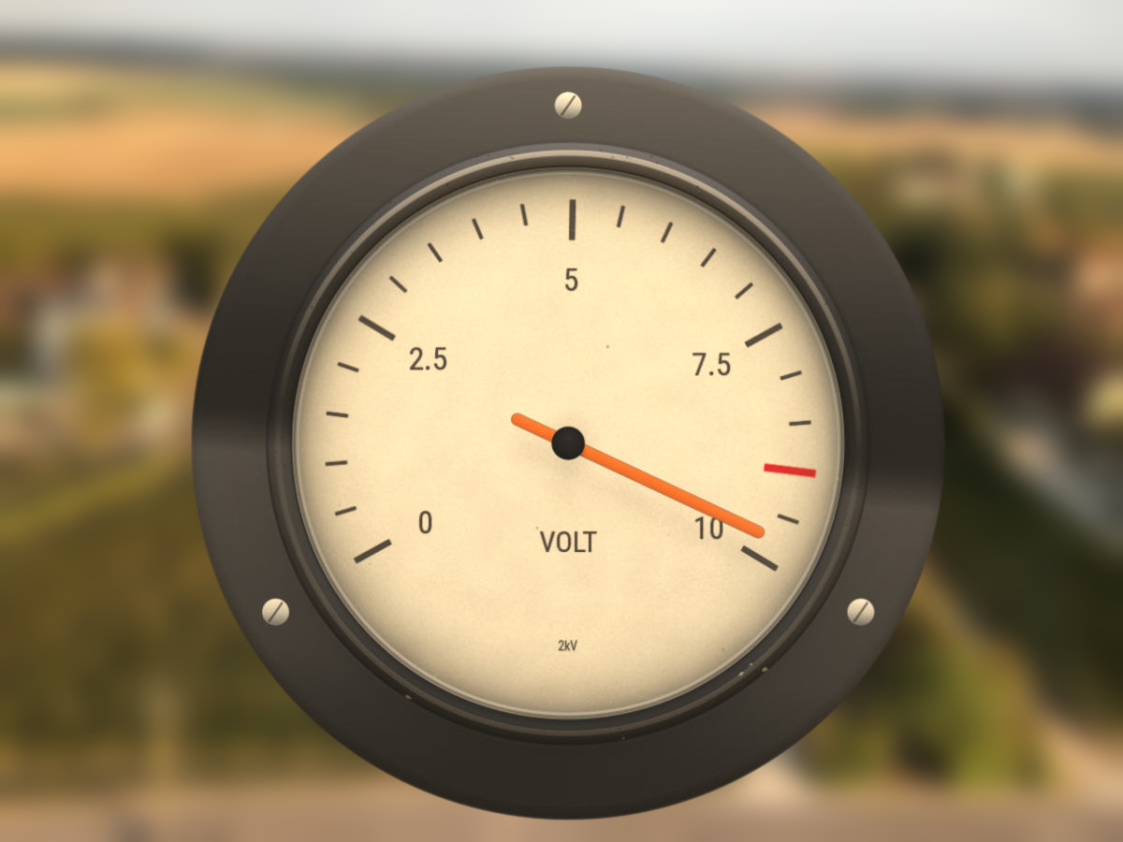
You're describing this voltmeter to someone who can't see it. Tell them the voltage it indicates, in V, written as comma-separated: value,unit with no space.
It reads 9.75,V
